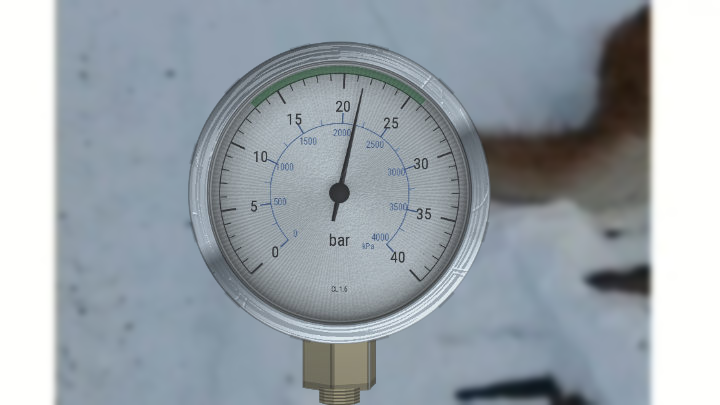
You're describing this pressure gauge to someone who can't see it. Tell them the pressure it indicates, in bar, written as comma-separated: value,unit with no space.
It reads 21.5,bar
